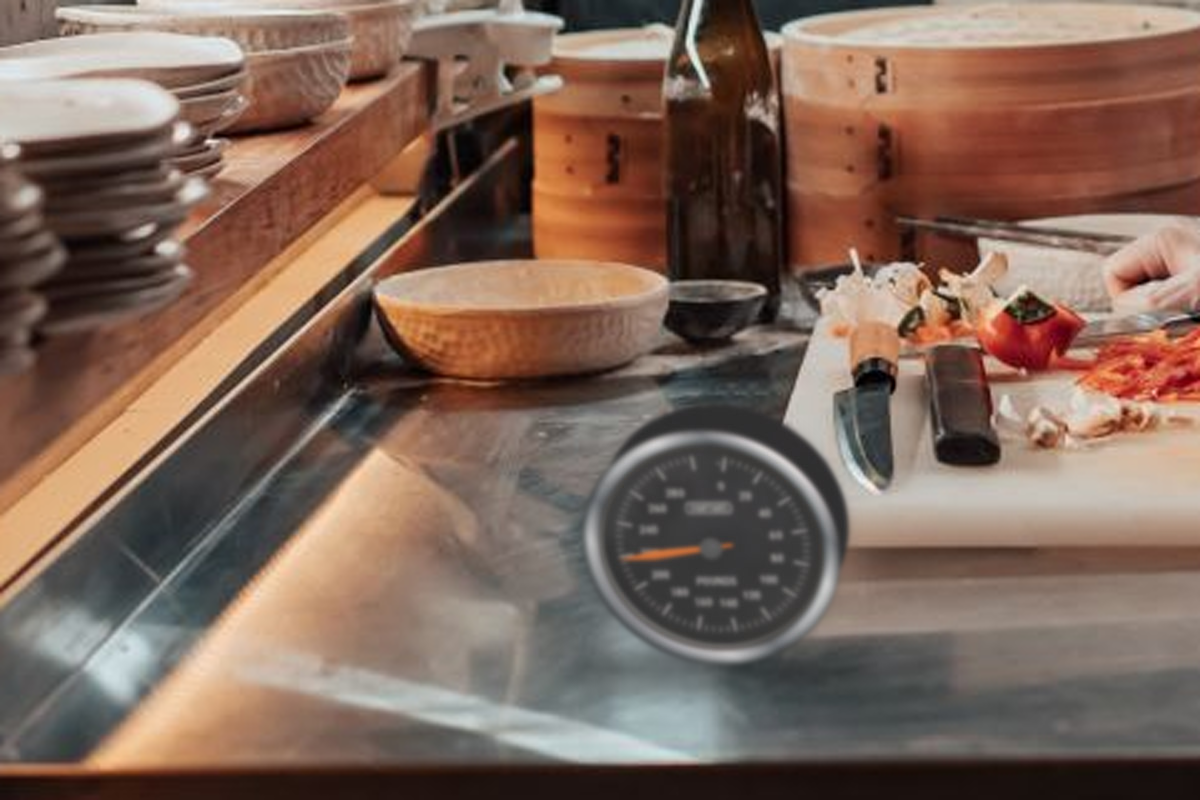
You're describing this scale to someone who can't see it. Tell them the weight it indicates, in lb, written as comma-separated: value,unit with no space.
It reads 220,lb
